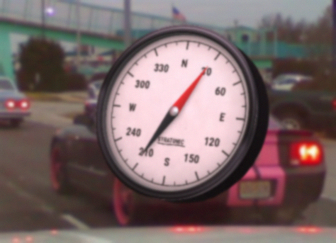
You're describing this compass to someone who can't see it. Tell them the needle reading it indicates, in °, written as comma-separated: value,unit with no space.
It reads 30,°
